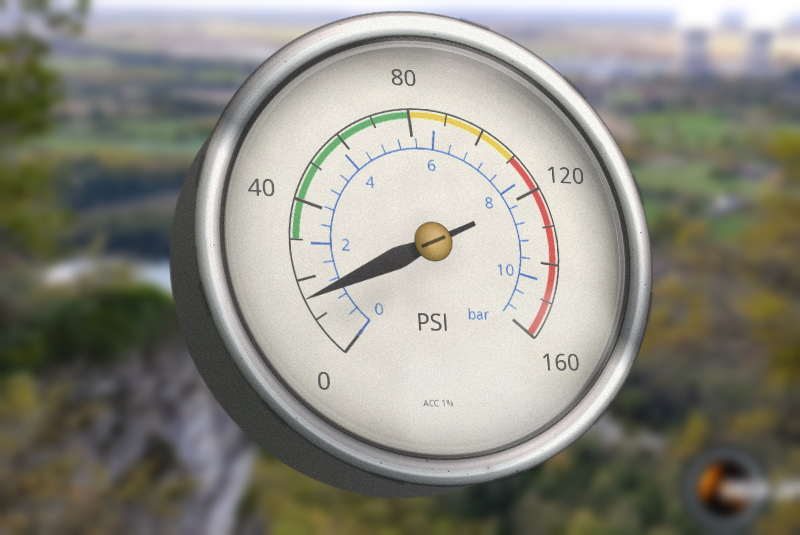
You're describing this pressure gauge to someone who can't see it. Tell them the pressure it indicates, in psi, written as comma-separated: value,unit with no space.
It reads 15,psi
